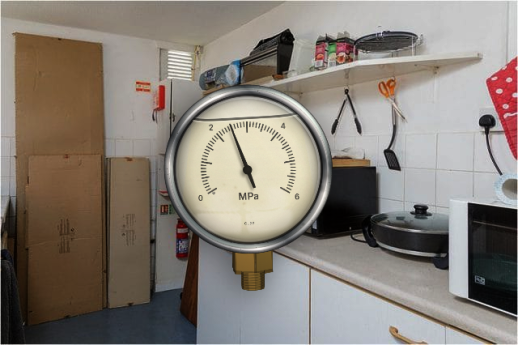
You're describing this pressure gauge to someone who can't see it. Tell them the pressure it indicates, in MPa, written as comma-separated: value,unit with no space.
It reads 2.5,MPa
